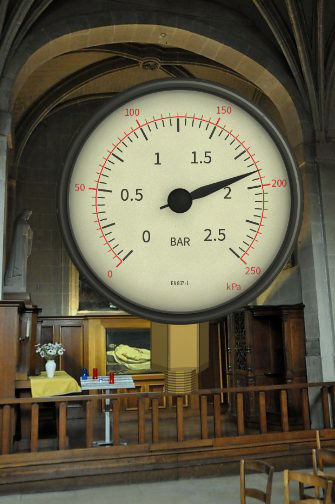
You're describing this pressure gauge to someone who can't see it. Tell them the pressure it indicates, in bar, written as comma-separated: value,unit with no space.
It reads 1.9,bar
